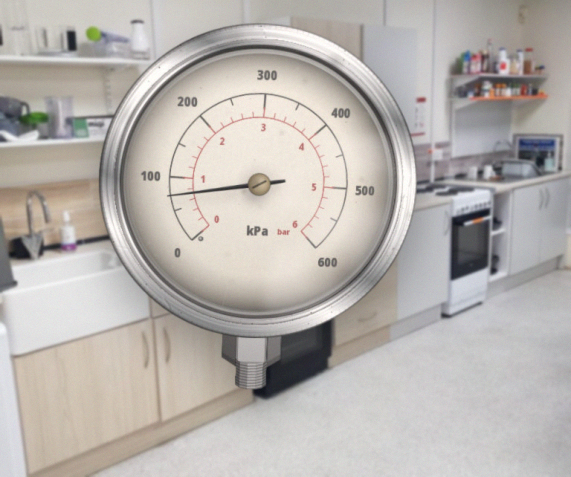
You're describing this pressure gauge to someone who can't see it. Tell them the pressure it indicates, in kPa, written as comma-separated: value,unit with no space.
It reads 75,kPa
